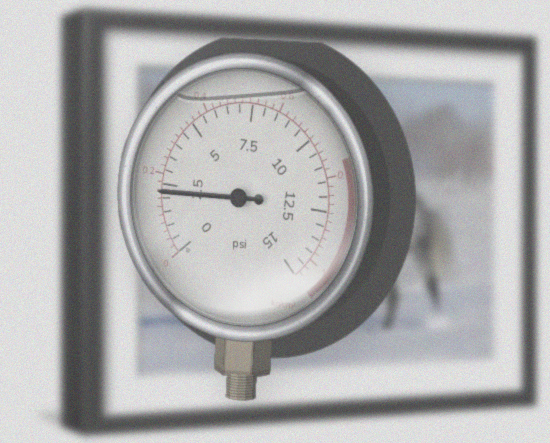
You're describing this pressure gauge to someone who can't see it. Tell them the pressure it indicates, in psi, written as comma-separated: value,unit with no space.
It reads 2.25,psi
